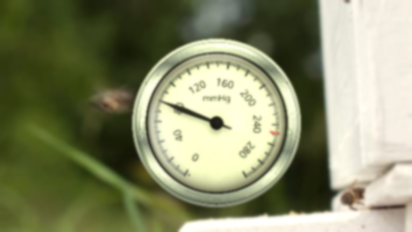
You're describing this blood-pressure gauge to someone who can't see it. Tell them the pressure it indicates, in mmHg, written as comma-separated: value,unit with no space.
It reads 80,mmHg
